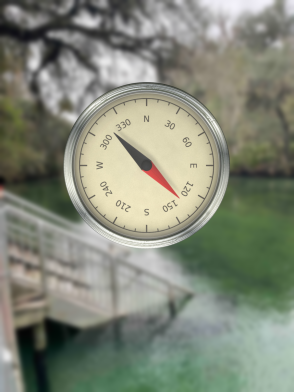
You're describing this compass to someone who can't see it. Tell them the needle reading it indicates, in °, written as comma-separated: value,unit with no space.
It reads 135,°
